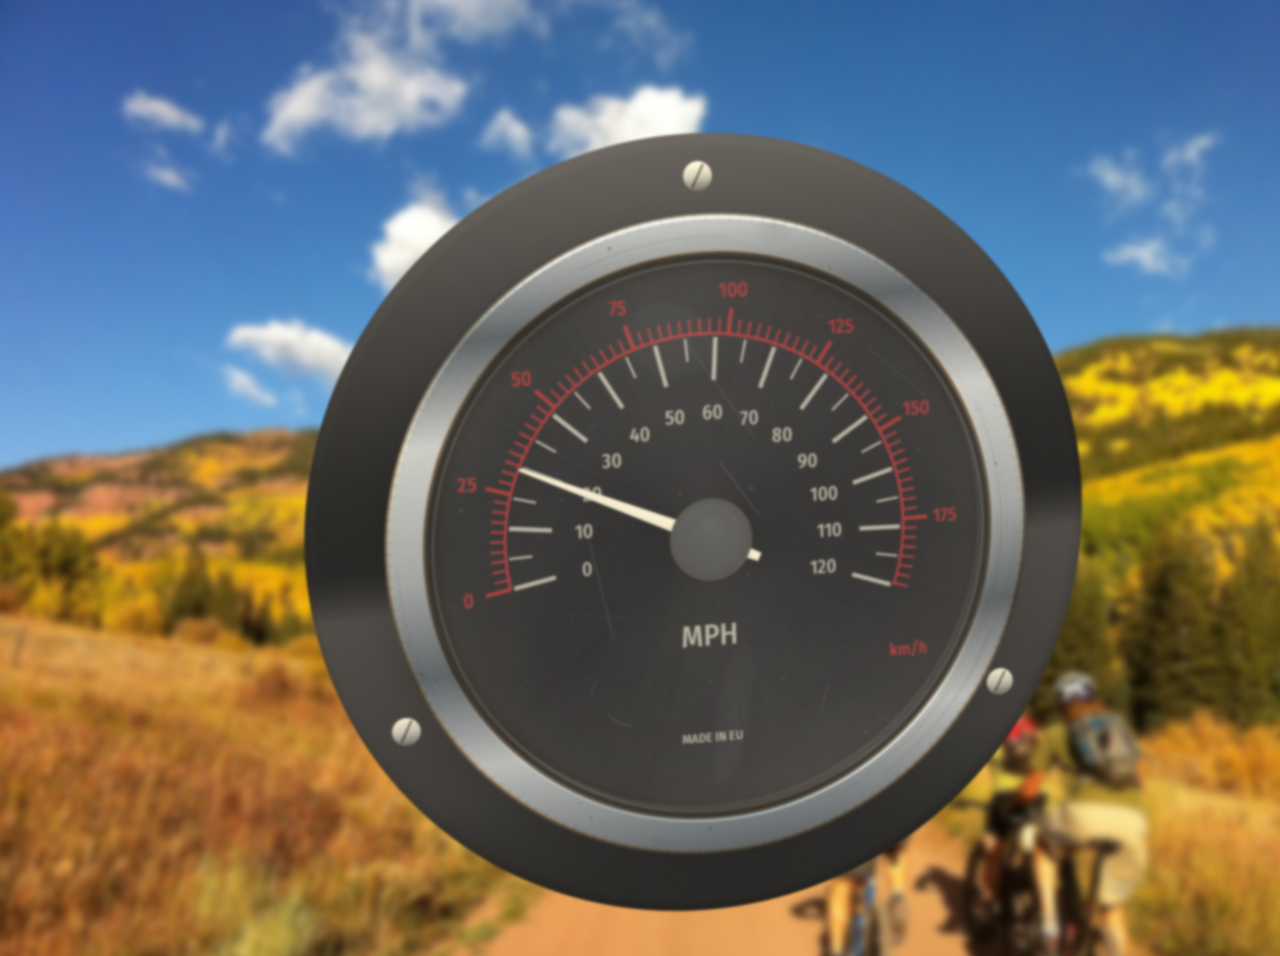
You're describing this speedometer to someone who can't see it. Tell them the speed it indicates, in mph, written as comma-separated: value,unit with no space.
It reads 20,mph
